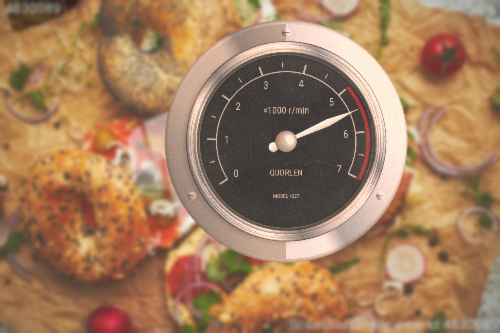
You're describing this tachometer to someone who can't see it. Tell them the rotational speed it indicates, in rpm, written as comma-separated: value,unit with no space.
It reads 5500,rpm
